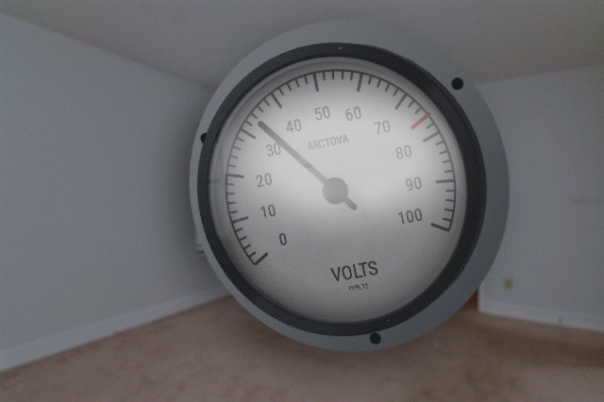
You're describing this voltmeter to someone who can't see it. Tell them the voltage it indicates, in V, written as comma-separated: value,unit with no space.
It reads 34,V
